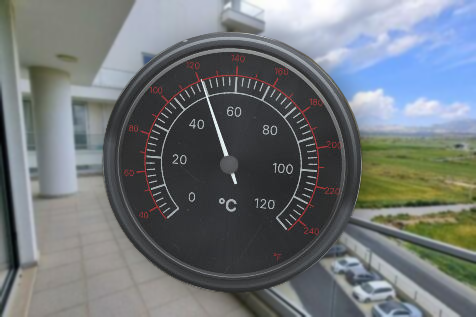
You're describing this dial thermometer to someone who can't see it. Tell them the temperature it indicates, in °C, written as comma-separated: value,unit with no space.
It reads 50,°C
